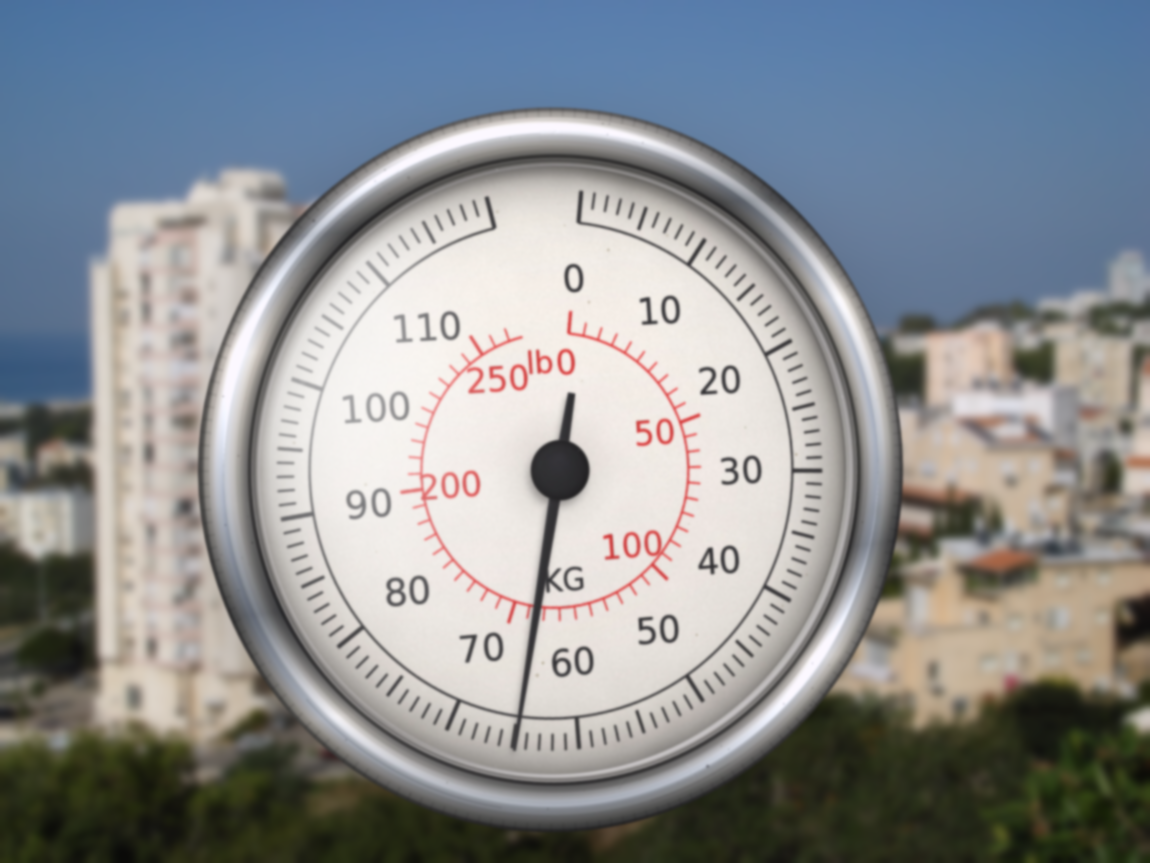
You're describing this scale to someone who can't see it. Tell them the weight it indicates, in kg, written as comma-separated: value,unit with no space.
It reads 65,kg
